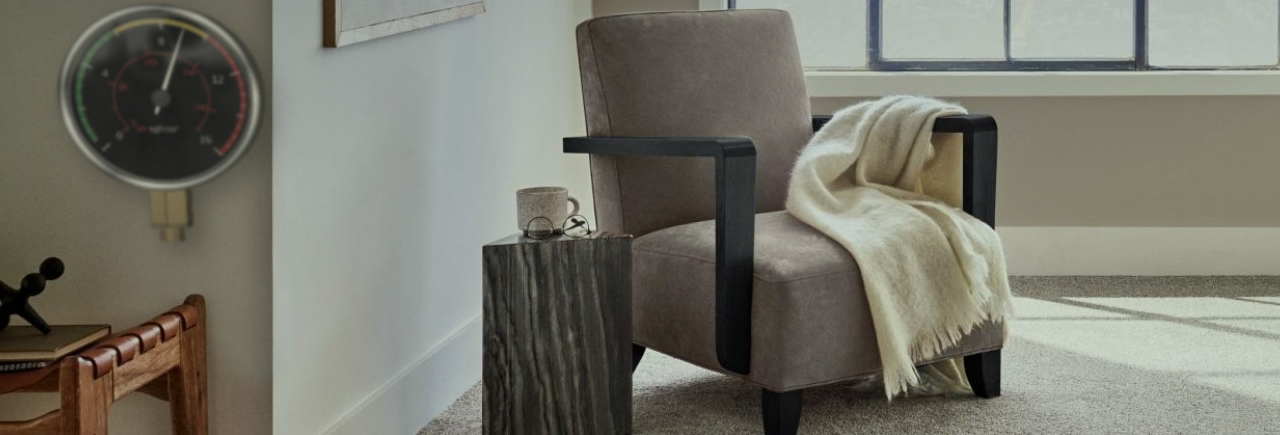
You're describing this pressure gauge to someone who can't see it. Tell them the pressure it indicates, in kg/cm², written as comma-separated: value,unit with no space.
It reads 9,kg/cm²
